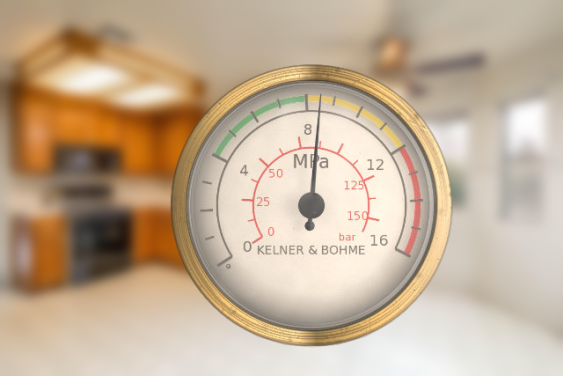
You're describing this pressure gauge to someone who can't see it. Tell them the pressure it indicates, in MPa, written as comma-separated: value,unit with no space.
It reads 8.5,MPa
